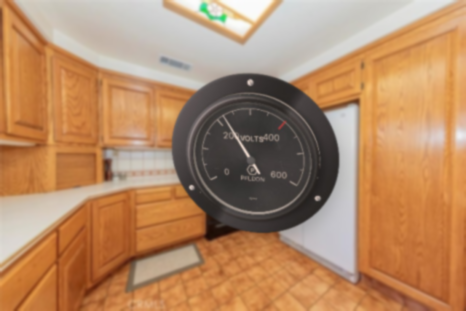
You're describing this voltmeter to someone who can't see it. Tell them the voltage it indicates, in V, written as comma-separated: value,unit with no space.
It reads 225,V
